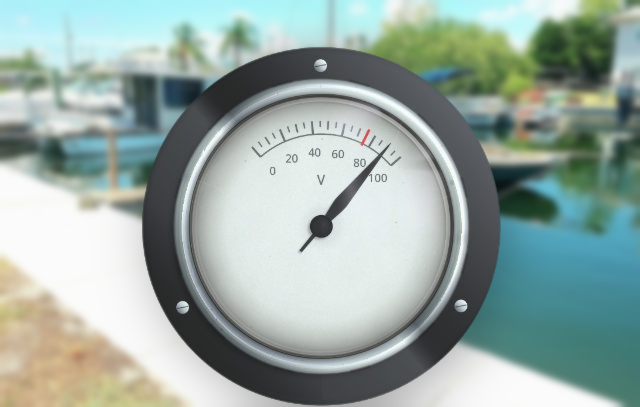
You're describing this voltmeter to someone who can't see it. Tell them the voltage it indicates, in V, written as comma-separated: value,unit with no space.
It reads 90,V
